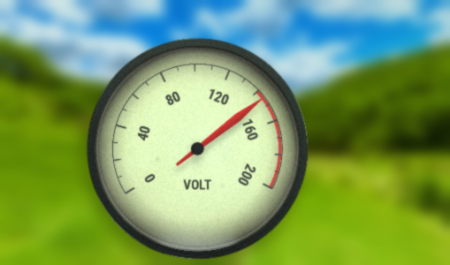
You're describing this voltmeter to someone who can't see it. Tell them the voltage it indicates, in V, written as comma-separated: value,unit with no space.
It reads 145,V
